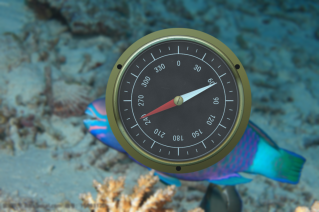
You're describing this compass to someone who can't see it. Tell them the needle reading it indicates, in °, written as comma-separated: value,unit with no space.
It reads 245,°
